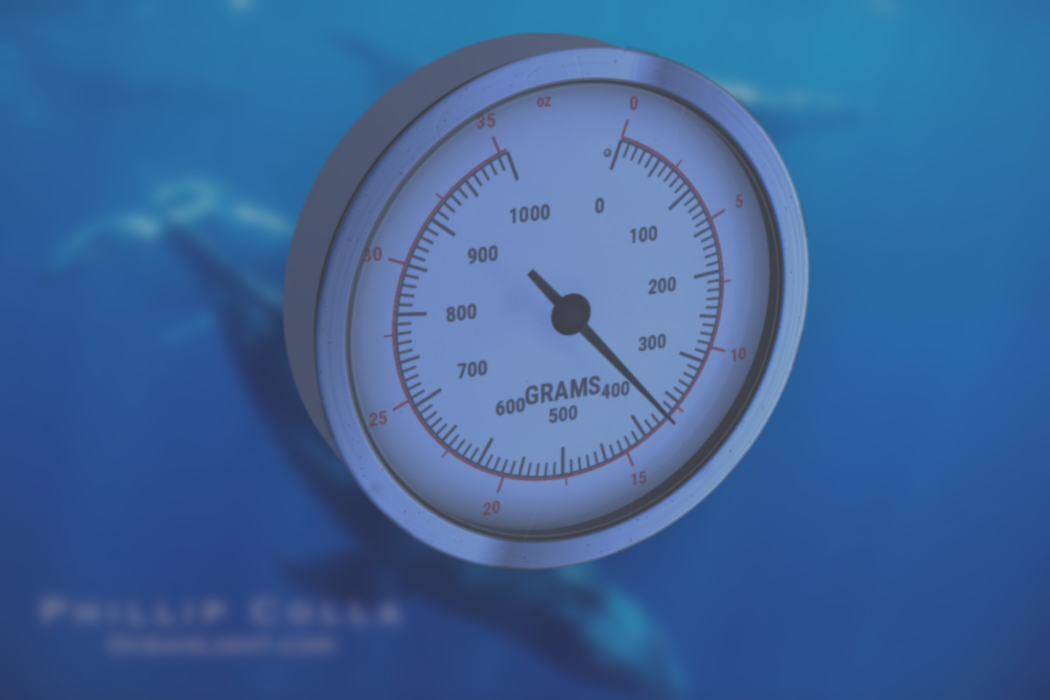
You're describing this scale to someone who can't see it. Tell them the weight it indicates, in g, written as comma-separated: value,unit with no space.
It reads 370,g
